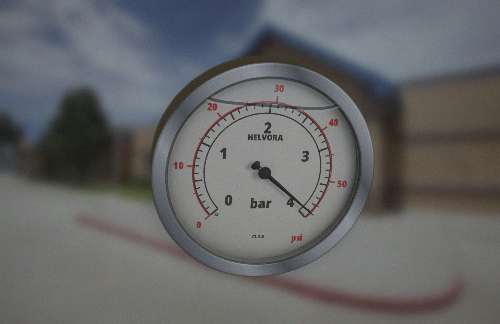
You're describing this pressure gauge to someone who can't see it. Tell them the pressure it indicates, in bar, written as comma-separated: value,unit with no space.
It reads 3.9,bar
